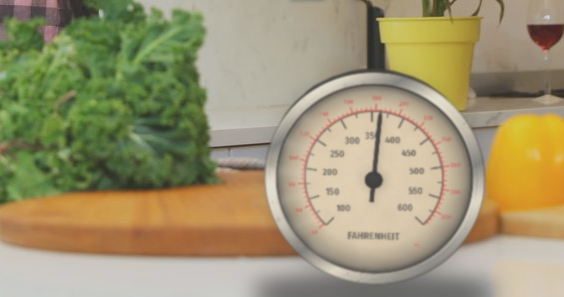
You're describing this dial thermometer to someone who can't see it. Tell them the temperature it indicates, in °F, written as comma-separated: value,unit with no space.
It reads 362.5,°F
